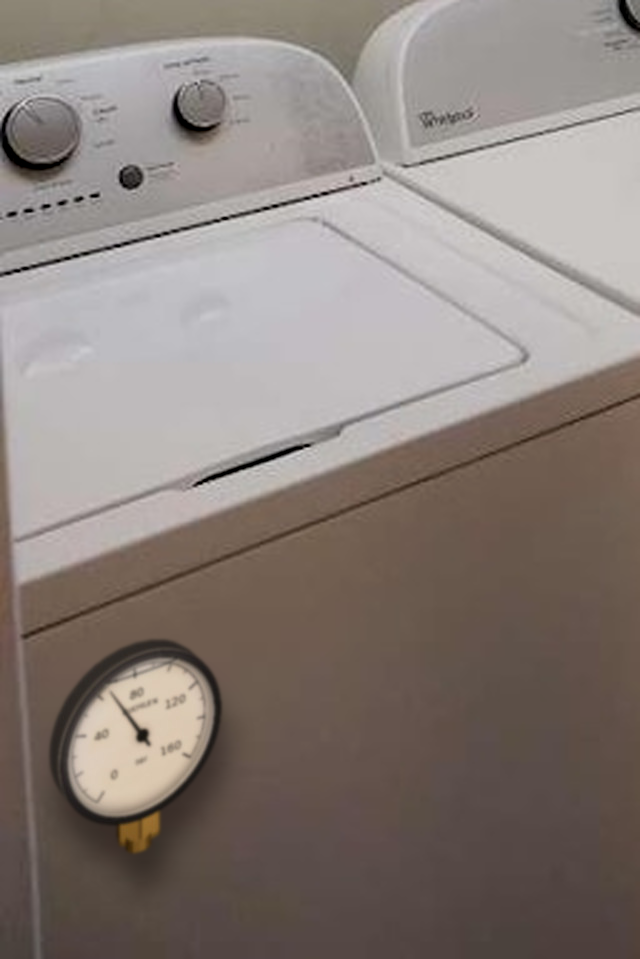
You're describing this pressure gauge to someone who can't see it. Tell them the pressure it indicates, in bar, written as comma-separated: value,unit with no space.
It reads 65,bar
